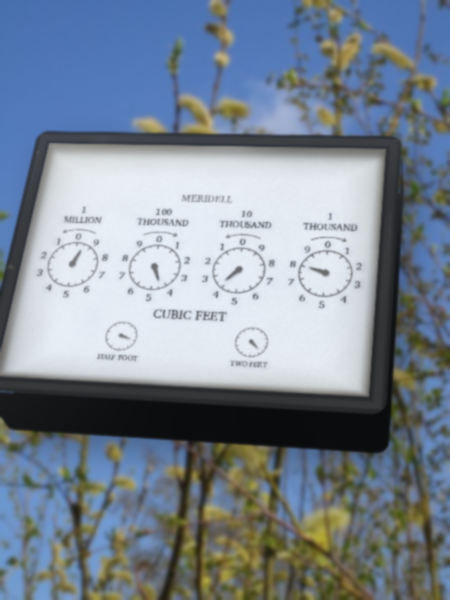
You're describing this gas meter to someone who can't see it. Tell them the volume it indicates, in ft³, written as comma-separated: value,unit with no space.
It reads 943800,ft³
